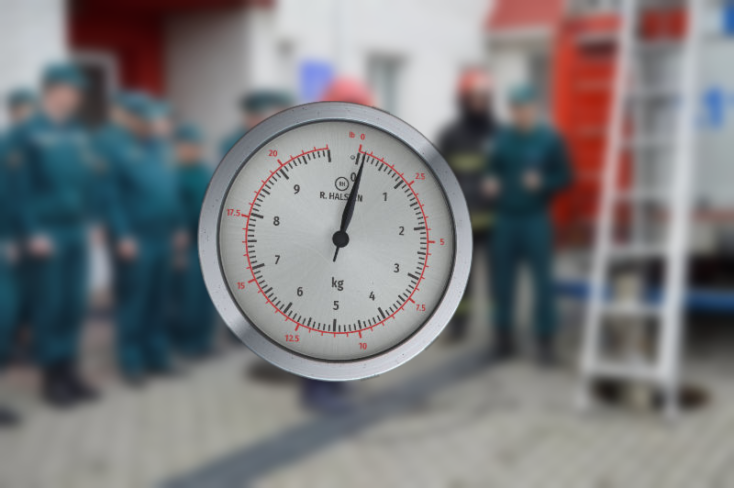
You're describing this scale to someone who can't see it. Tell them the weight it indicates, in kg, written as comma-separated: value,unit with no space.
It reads 0.1,kg
